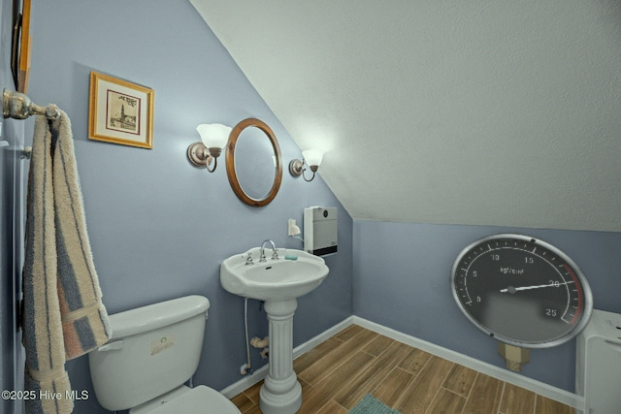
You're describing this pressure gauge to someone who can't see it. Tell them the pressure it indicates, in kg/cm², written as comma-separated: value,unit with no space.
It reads 20,kg/cm²
